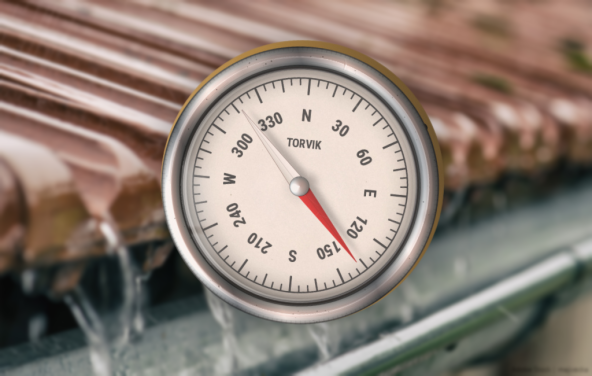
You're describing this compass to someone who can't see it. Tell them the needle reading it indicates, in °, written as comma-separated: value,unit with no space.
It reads 137.5,°
